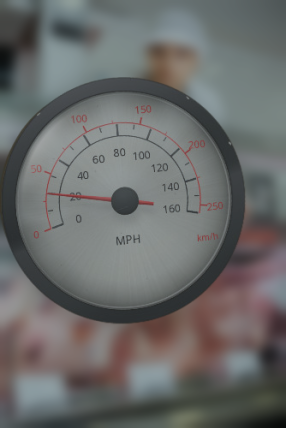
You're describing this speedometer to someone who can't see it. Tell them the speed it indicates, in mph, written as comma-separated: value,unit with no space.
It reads 20,mph
